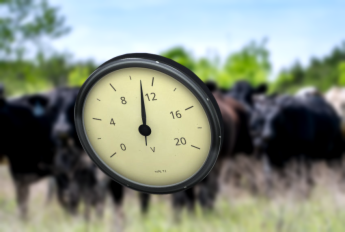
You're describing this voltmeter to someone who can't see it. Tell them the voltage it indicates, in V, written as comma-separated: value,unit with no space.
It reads 11,V
